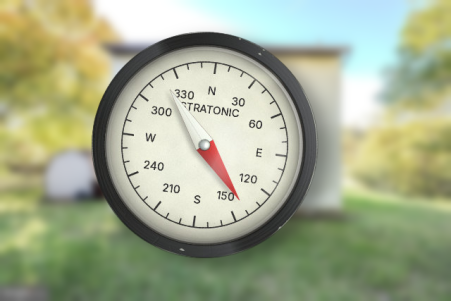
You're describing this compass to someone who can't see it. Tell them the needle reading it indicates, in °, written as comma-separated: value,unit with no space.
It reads 140,°
